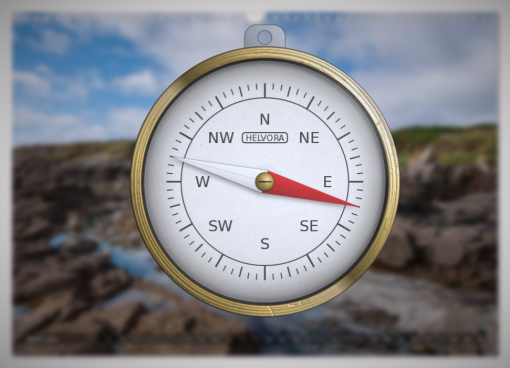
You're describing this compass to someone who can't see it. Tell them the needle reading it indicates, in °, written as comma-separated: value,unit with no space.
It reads 105,°
